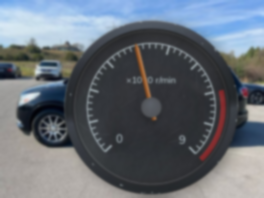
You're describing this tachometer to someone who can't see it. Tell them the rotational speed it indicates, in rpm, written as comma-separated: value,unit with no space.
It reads 4000,rpm
